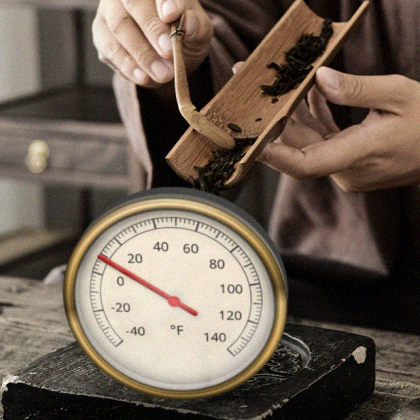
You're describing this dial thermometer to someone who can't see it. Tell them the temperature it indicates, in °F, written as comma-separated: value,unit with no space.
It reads 10,°F
